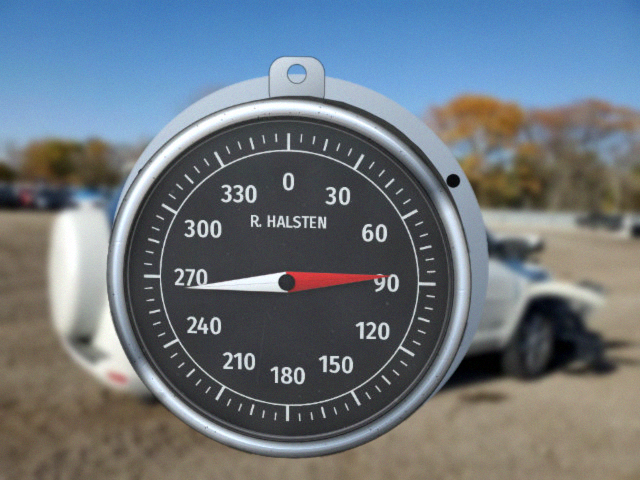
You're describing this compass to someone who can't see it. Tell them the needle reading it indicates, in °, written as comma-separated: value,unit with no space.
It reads 85,°
